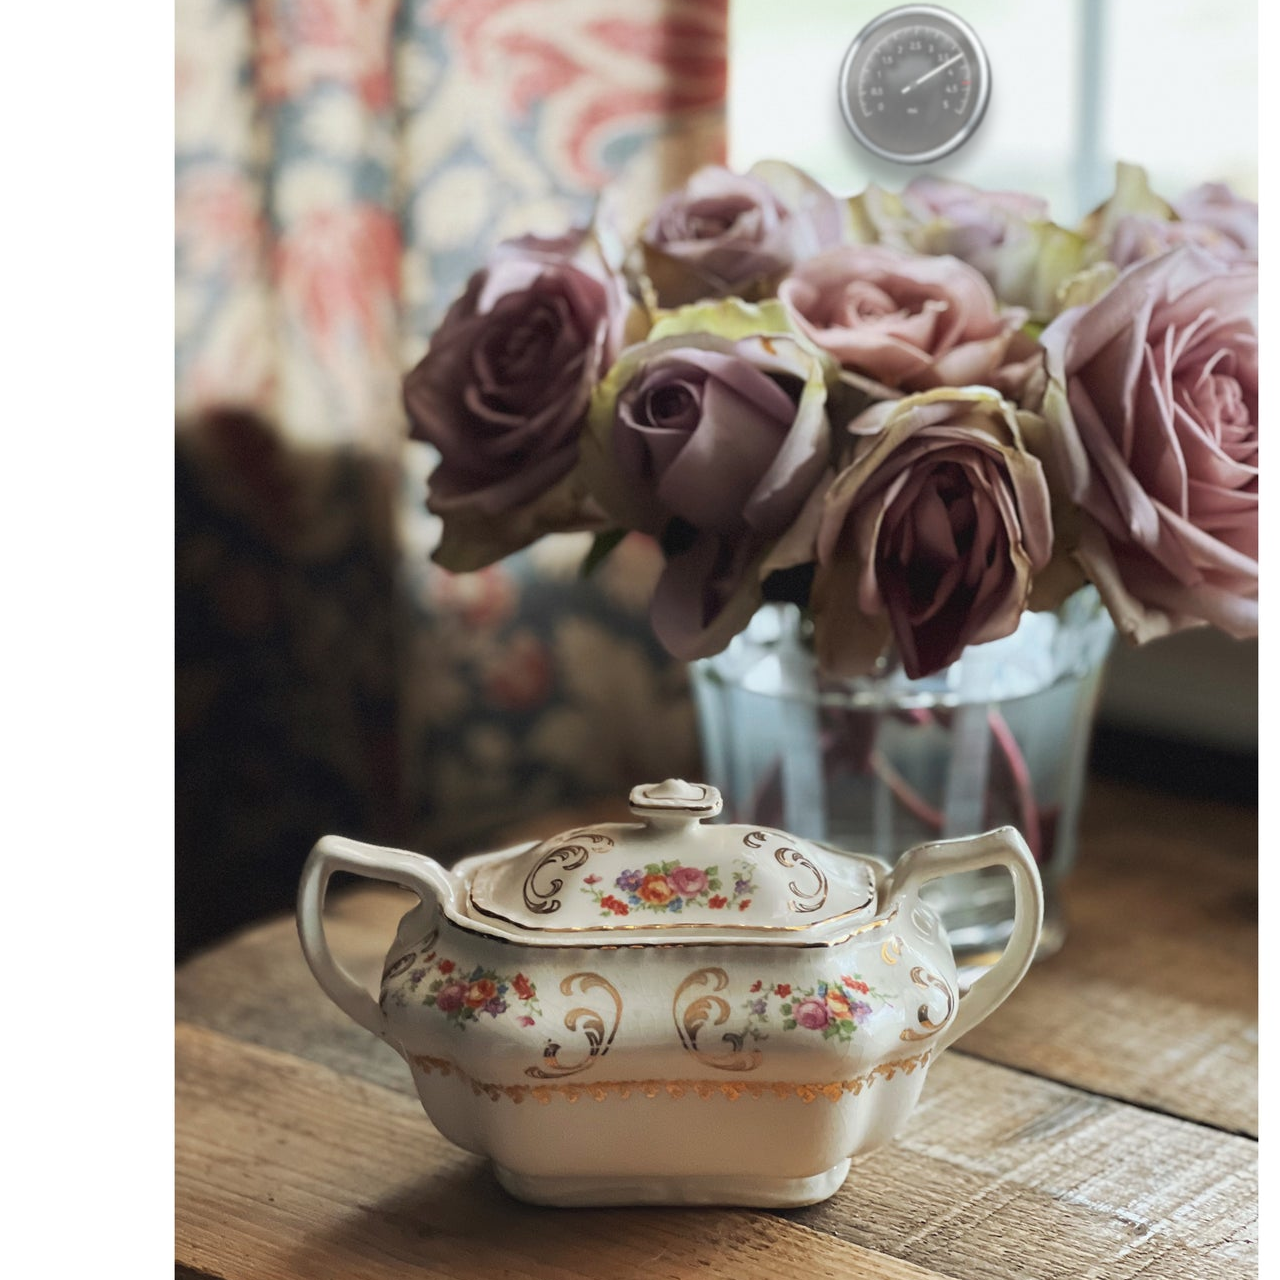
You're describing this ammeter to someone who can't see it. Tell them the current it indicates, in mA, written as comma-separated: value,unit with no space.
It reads 3.75,mA
